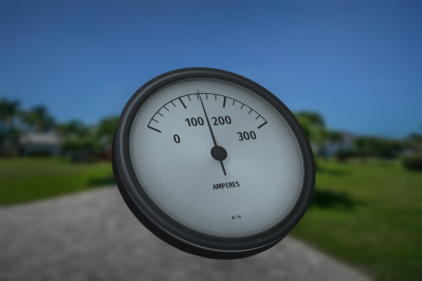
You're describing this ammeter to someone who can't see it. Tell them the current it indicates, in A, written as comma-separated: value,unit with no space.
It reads 140,A
